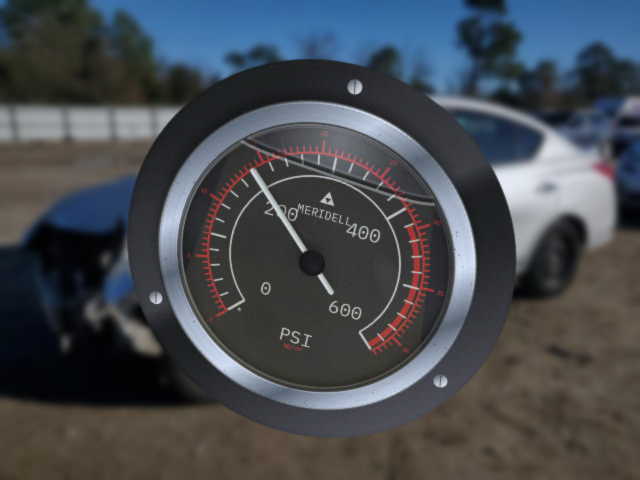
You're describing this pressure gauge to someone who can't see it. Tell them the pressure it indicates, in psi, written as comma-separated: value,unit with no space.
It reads 200,psi
